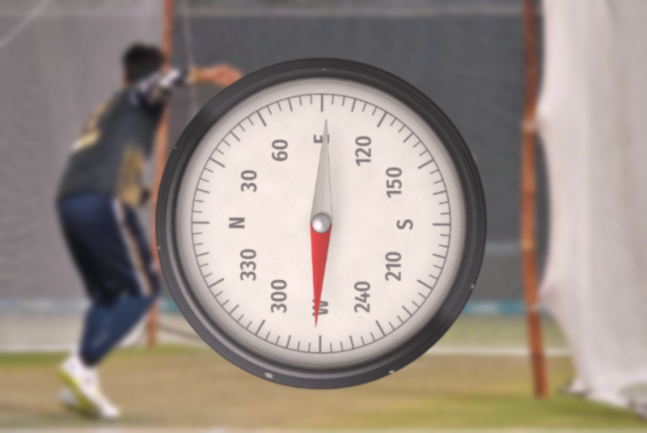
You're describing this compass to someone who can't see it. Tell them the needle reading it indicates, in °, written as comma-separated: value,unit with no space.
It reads 272.5,°
